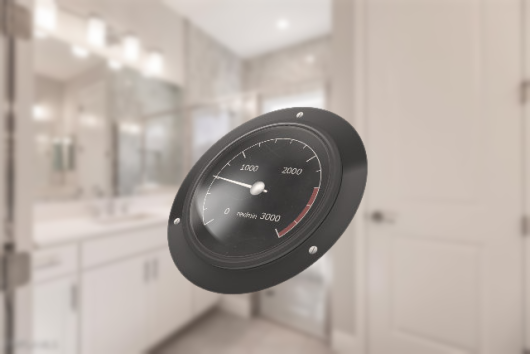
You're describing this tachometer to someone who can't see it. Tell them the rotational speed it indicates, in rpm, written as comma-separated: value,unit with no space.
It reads 600,rpm
